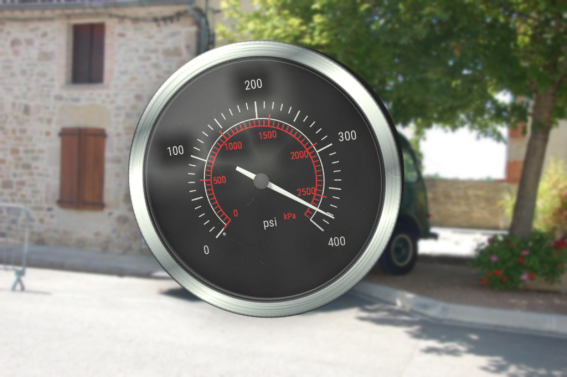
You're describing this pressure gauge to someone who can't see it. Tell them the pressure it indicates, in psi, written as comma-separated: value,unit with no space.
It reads 380,psi
